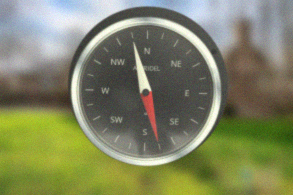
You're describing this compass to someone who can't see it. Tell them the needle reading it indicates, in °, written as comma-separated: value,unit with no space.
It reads 165,°
